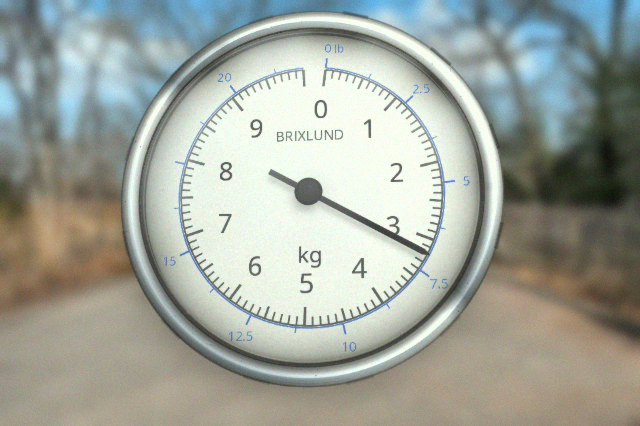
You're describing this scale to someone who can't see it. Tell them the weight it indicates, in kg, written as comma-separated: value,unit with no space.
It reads 3.2,kg
